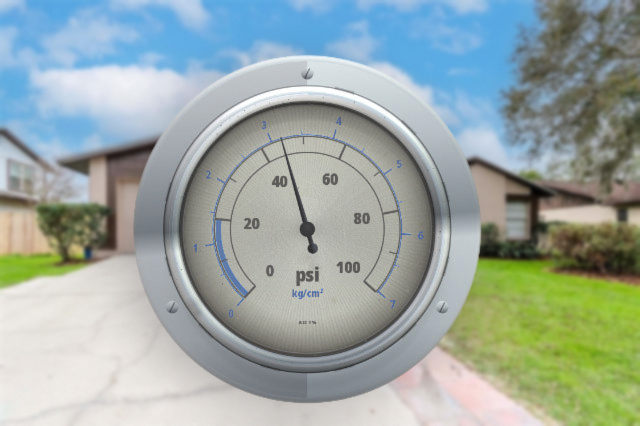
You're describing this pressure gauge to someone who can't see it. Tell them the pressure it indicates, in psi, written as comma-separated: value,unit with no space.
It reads 45,psi
